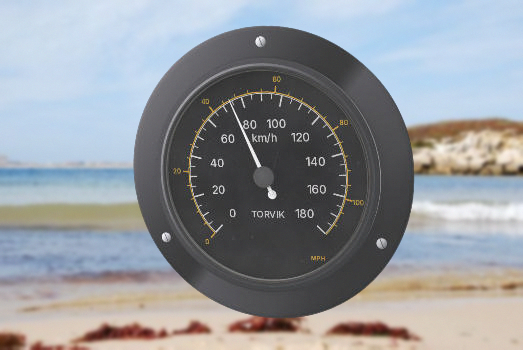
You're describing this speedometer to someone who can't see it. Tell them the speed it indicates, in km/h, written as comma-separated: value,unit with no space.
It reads 75,km/h
